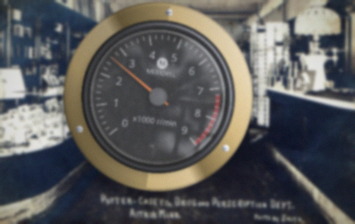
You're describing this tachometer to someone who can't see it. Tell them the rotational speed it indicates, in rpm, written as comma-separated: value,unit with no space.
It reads 2600,rpm
